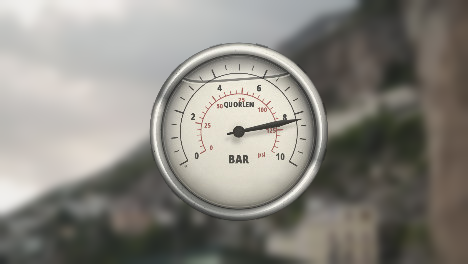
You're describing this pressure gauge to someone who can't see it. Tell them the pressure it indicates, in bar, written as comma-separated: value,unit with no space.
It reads 8.25,bar
